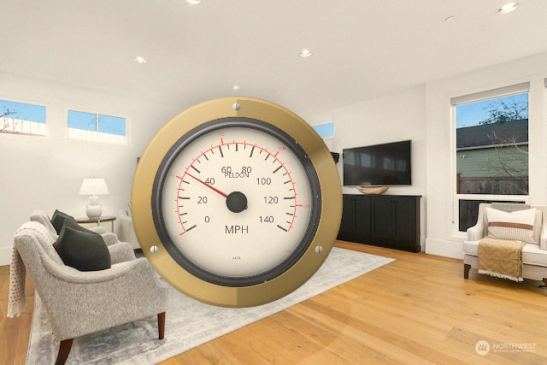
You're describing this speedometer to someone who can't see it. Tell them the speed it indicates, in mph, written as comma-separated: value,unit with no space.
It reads 35,mph
